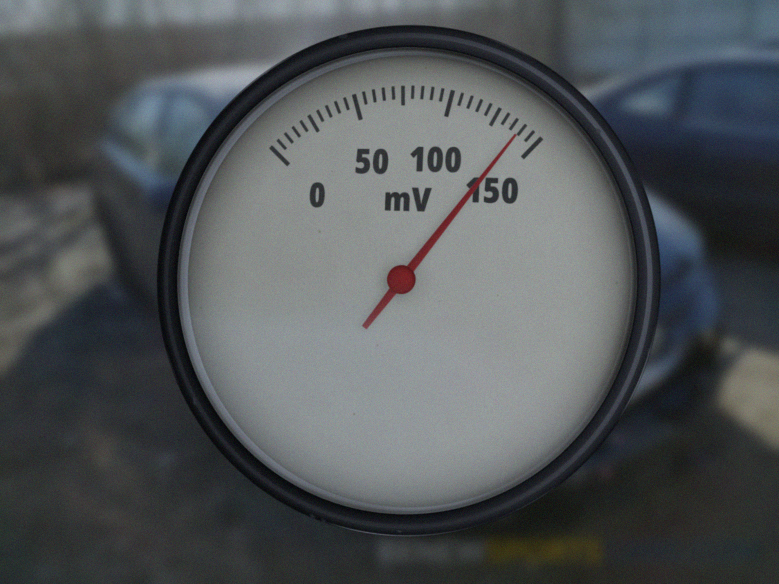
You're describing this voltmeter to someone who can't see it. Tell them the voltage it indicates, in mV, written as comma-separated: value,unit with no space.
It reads 140,mV
